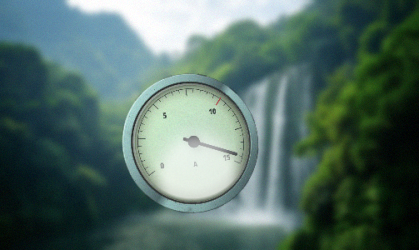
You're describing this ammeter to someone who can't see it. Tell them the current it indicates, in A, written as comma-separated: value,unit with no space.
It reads 14.5,A
